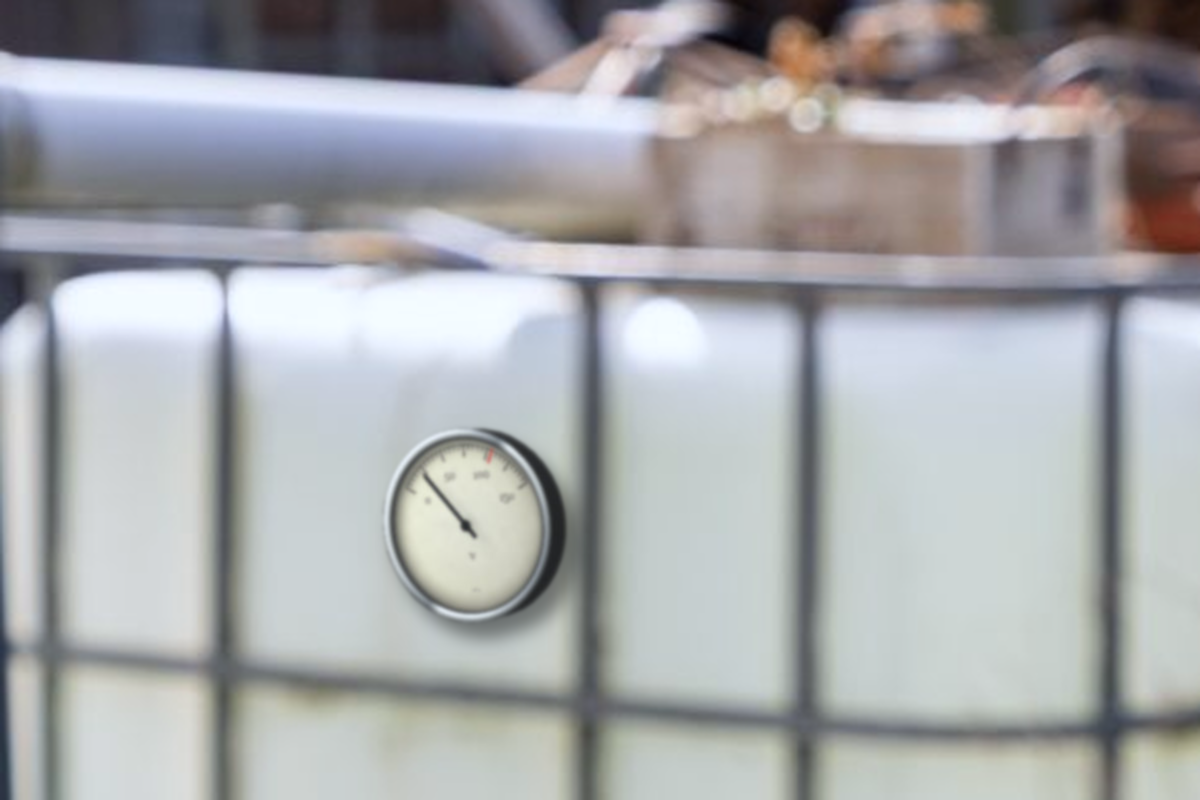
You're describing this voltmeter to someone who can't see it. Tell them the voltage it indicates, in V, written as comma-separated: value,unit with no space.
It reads 25,V
